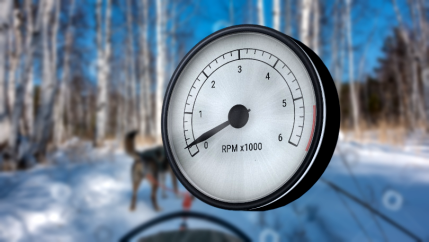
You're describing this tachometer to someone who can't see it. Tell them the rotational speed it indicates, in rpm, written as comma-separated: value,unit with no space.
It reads 200,rpm
